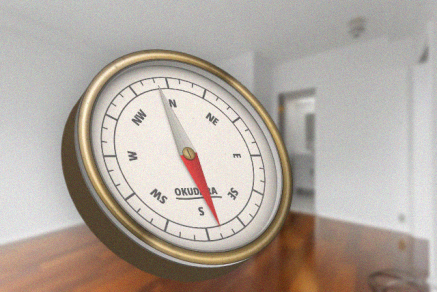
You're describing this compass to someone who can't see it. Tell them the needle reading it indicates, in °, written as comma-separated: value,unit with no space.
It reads 170,°
